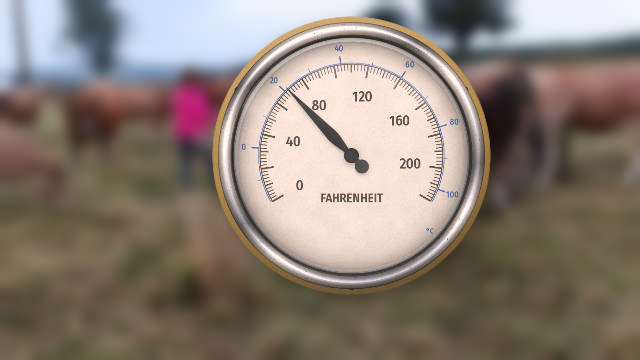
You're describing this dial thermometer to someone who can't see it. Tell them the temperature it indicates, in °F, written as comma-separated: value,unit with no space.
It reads 70,°F
